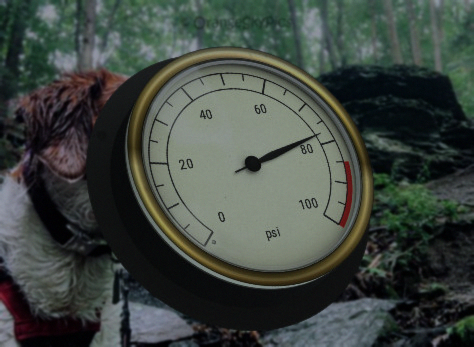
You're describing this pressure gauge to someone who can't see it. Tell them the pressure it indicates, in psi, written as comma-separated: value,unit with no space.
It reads 77.5,psi
